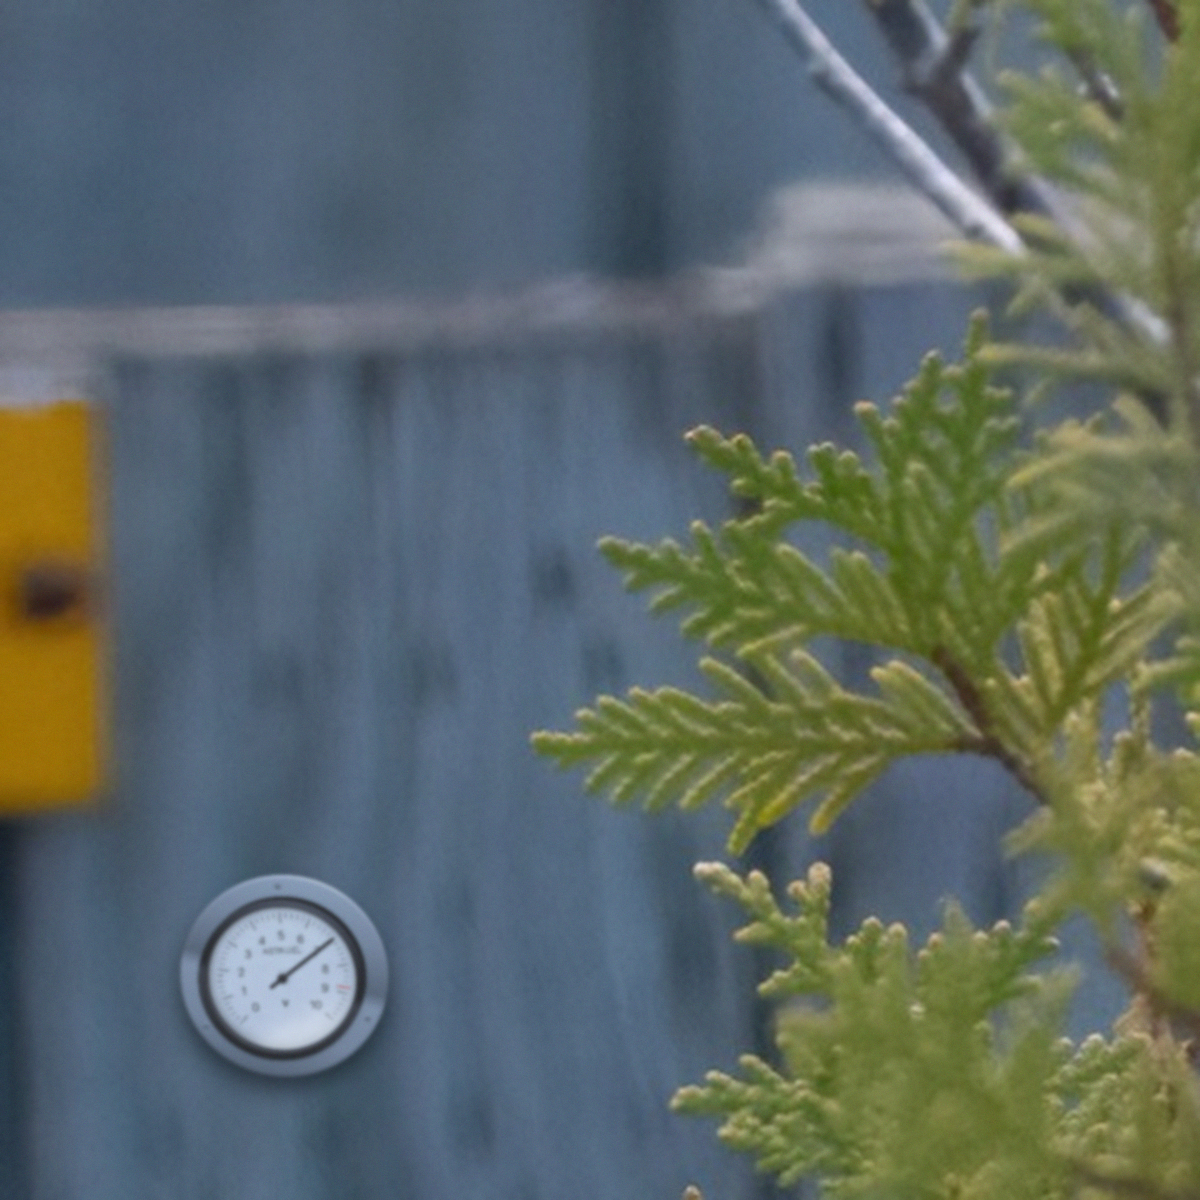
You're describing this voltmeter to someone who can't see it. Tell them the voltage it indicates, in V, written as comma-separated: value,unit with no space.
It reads 7,V
